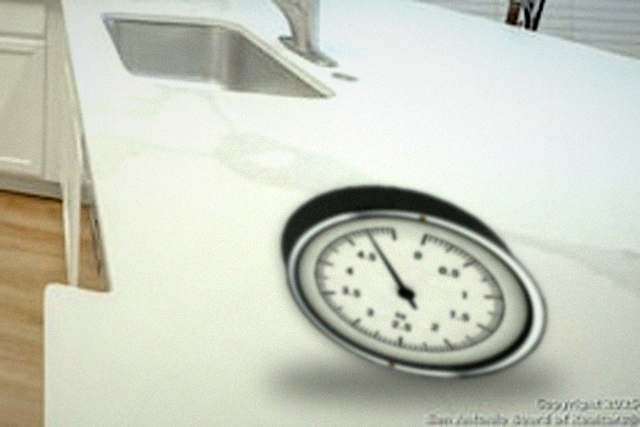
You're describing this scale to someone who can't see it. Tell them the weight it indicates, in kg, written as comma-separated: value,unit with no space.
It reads 4.75,kg
